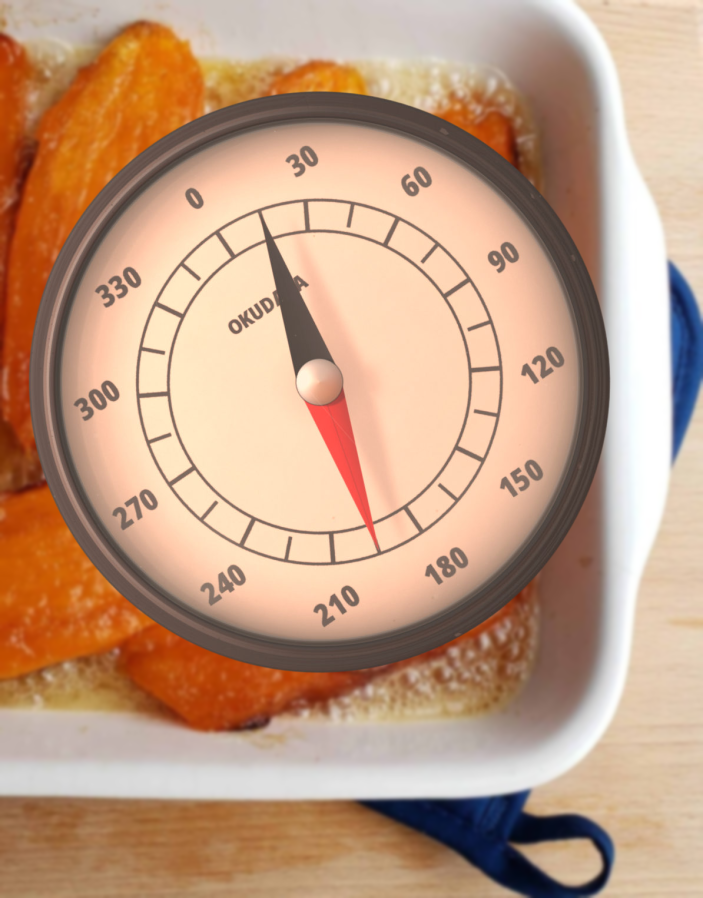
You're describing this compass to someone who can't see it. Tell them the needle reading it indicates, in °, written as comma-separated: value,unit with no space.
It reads 195,°
